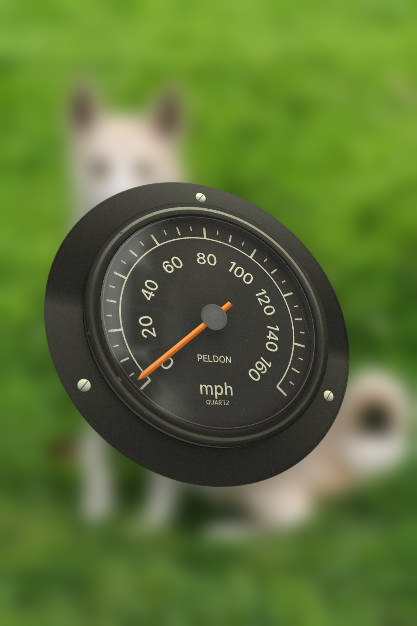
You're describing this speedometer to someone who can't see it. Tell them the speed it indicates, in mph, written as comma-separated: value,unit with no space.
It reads 2.5,mph
